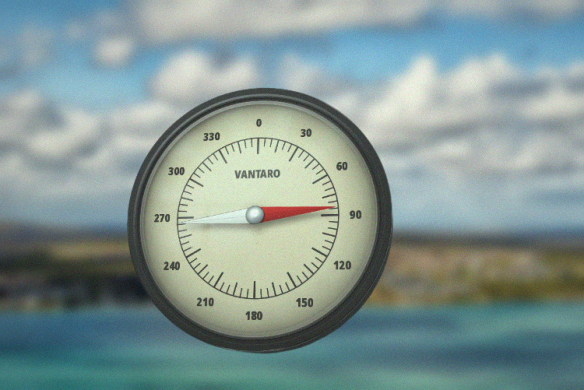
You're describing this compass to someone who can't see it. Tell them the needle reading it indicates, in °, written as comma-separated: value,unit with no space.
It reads 85,°
